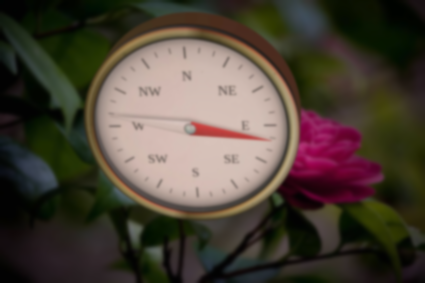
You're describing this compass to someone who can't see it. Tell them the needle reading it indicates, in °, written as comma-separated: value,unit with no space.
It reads 100,°
